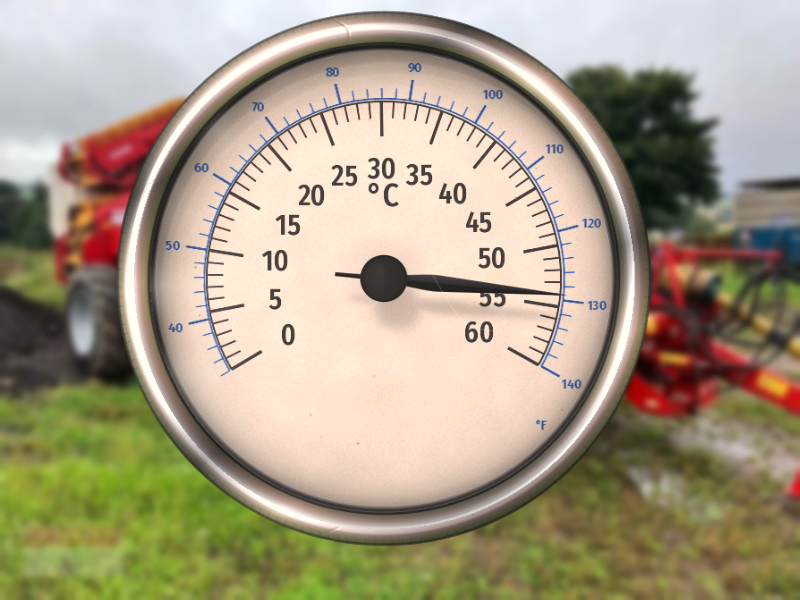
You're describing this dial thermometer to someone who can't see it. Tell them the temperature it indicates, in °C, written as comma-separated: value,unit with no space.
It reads 54,°C
